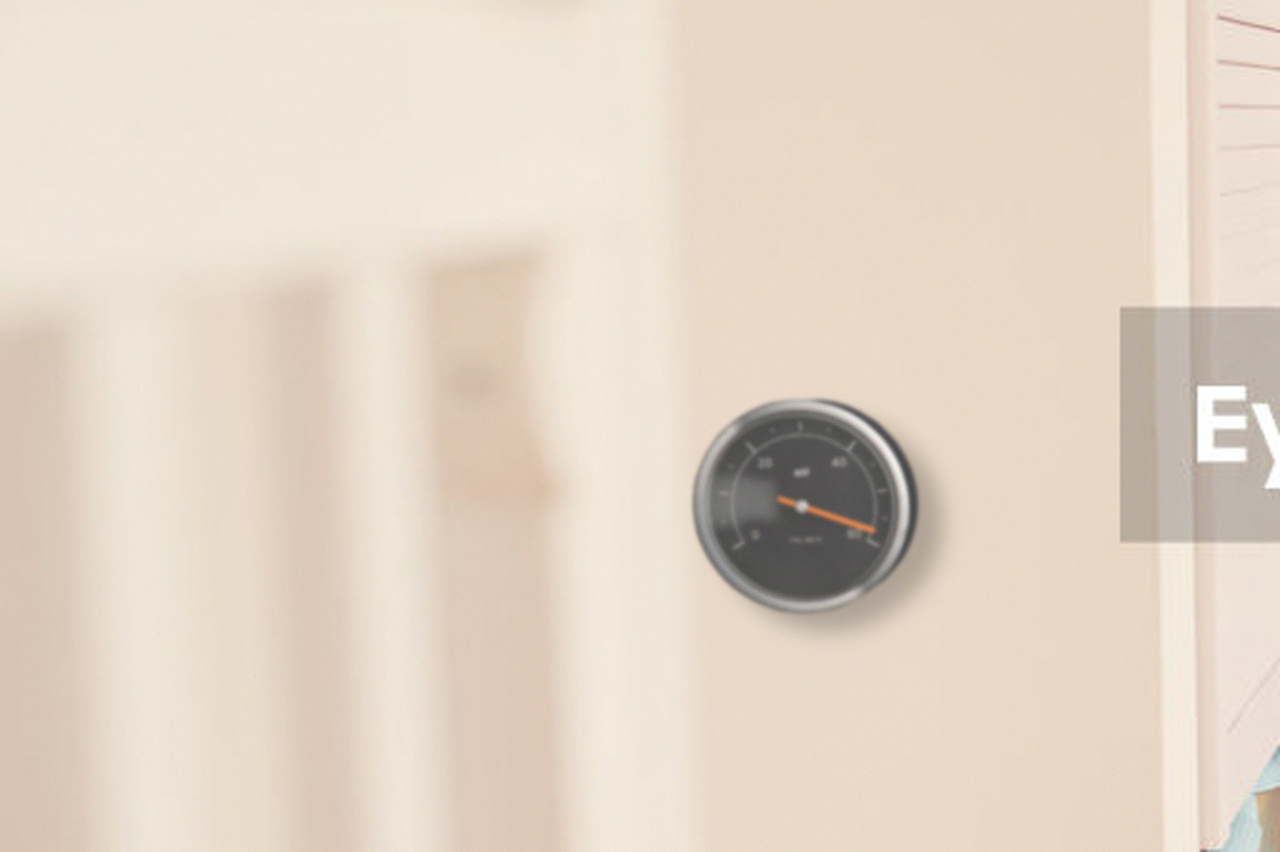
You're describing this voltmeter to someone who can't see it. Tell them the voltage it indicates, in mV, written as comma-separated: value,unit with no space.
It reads 57.5,mV
